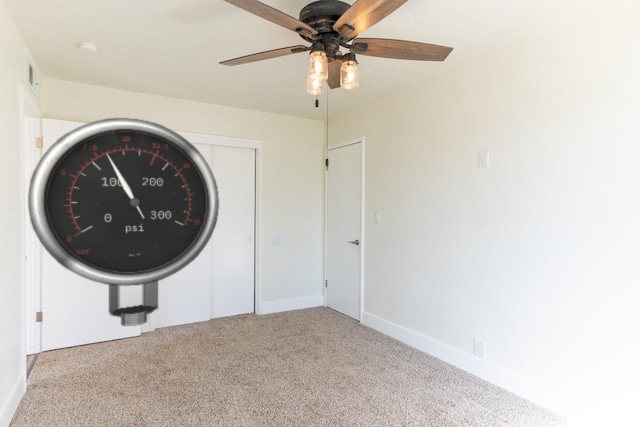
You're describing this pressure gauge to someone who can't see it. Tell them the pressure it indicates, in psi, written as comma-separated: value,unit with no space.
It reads 120,psi
